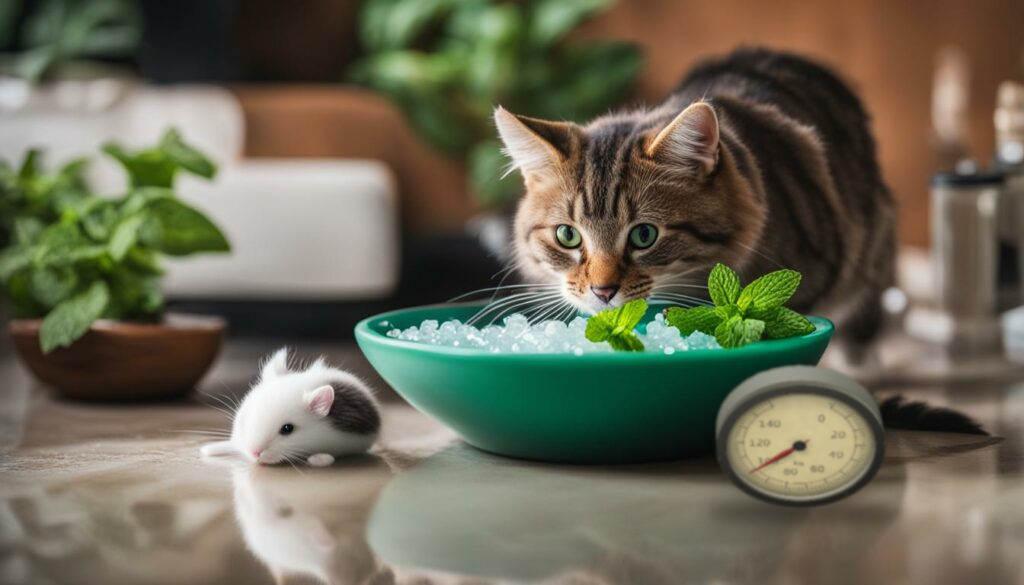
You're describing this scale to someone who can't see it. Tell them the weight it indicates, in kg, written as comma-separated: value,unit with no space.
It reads 100,kg
